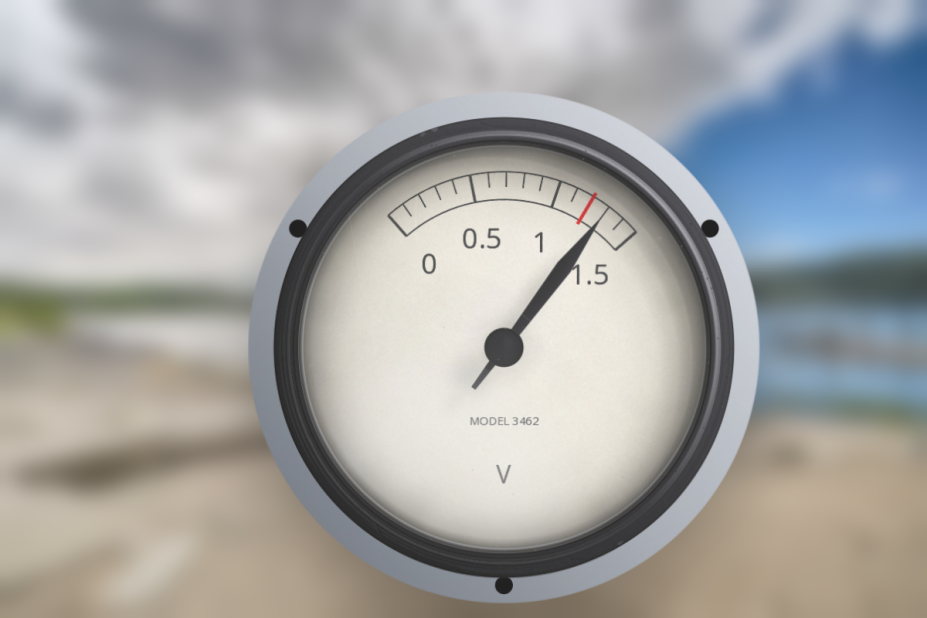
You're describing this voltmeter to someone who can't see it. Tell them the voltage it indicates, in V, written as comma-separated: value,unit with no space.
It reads 1.3,V
